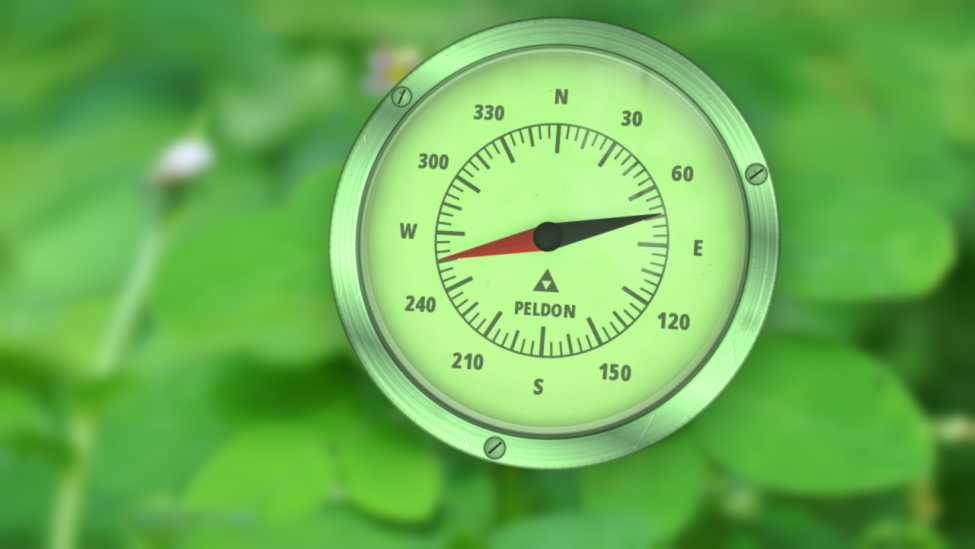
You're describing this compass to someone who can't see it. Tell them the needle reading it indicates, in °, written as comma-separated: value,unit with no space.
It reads 255,°
